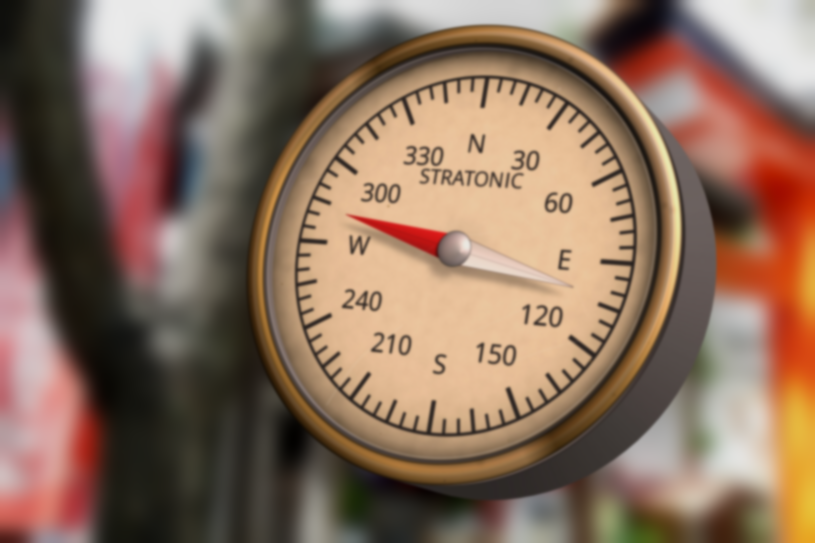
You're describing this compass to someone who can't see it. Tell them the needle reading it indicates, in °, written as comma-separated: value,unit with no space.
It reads 282.5,°
